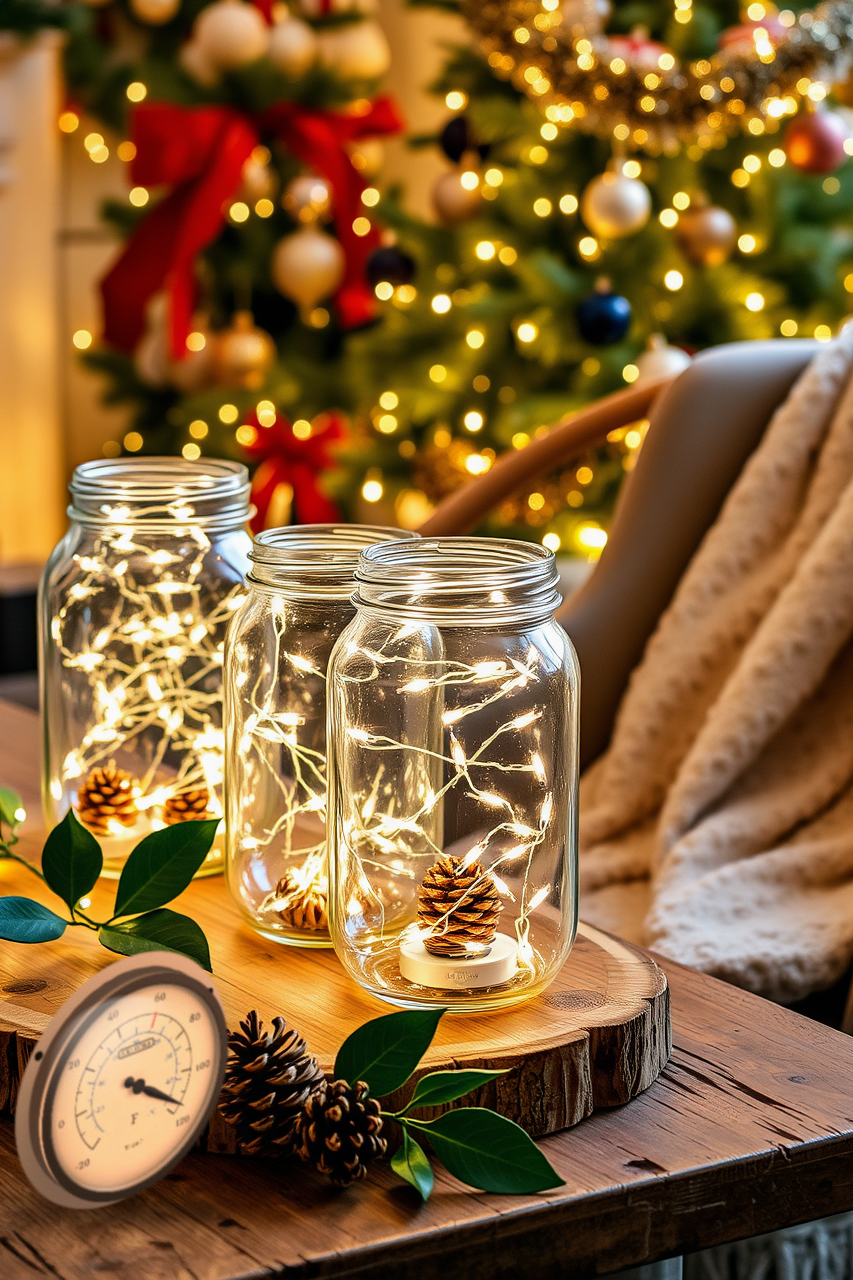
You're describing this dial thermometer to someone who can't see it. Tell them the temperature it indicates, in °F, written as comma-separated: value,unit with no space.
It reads 115,°F
